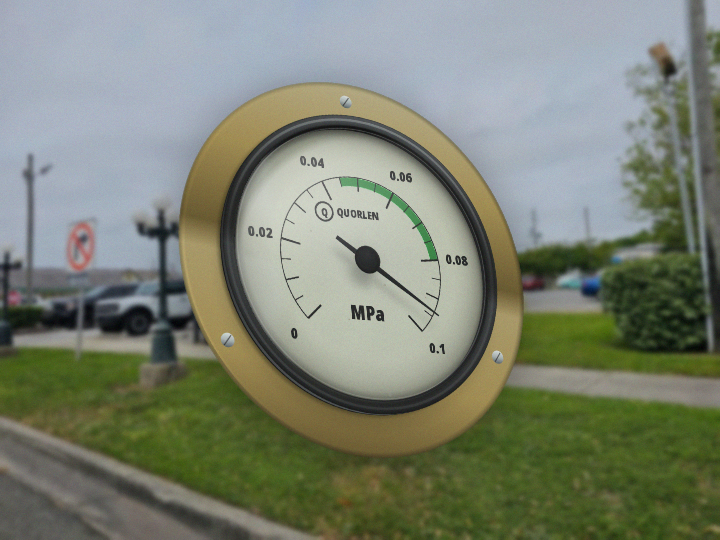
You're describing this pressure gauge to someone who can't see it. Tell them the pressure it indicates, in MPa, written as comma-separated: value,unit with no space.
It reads 0.095,MPa
